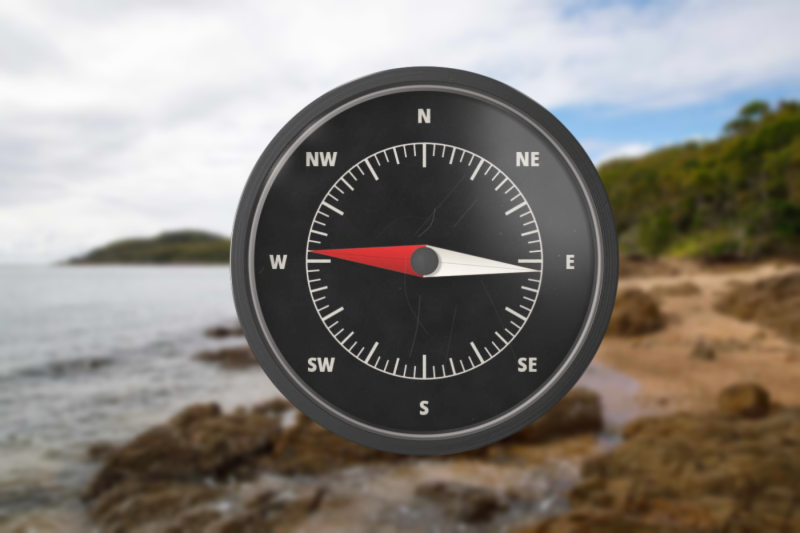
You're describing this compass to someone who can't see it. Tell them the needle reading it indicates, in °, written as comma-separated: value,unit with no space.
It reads 275,°
